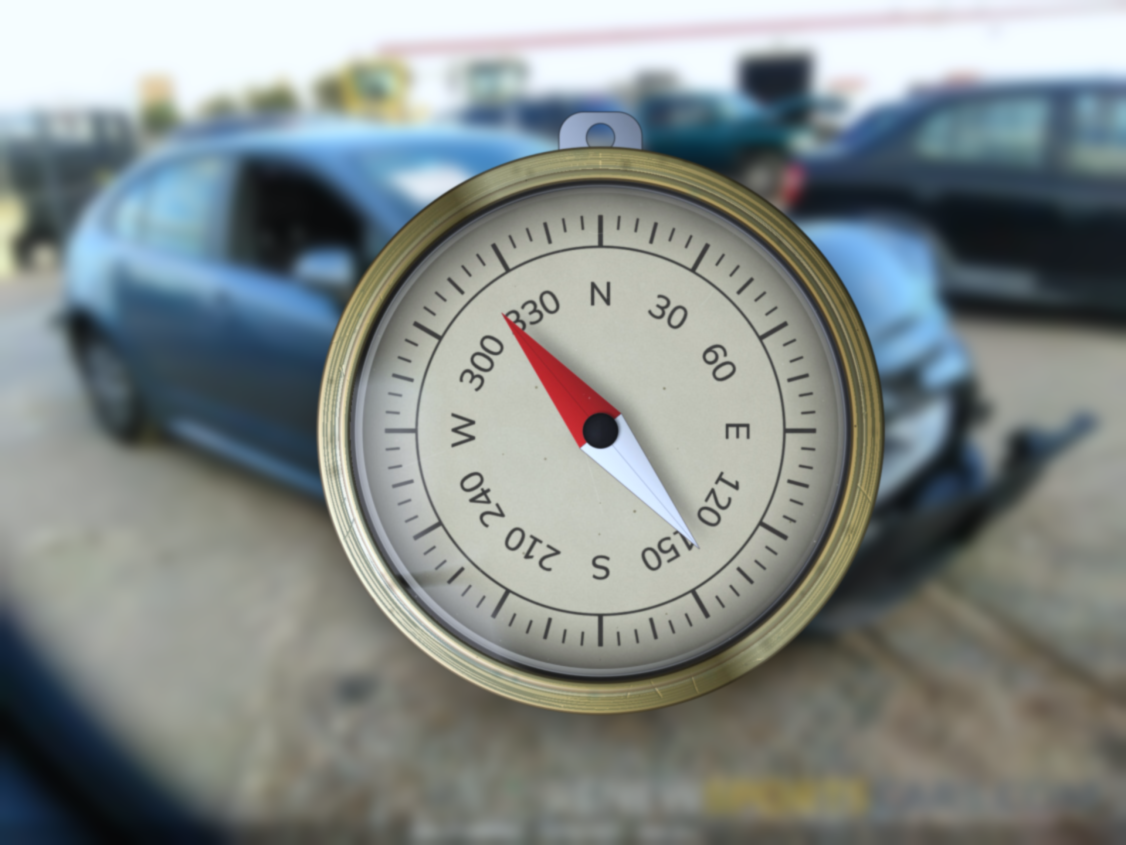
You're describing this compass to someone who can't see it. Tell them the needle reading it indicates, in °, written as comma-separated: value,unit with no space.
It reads 320,°
